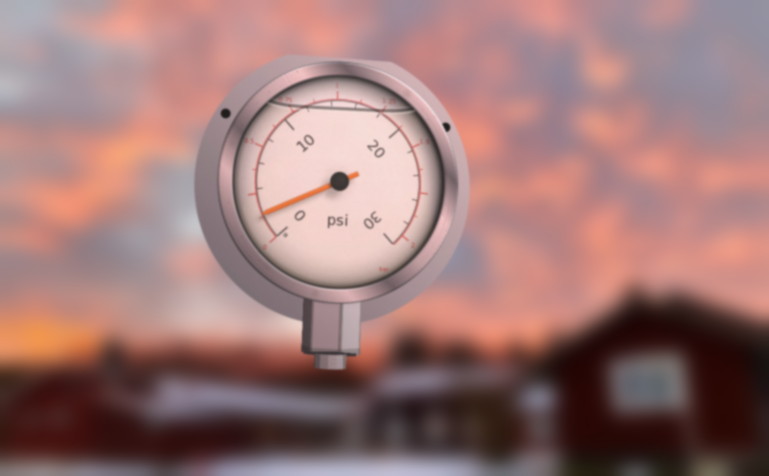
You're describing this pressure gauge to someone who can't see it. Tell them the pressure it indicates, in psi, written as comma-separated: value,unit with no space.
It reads 2,psi
